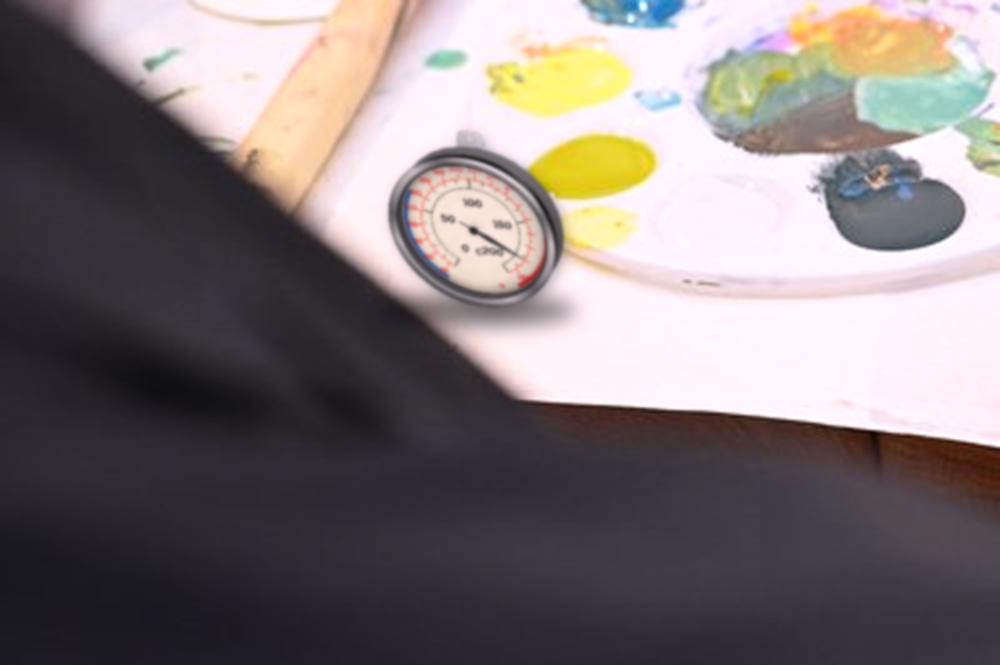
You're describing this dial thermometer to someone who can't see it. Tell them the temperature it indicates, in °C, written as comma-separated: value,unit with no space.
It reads 180,°C
